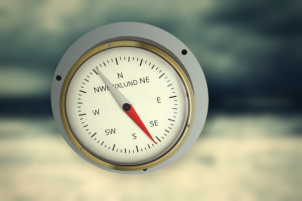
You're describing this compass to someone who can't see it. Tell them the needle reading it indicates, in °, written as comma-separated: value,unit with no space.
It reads 155,°
